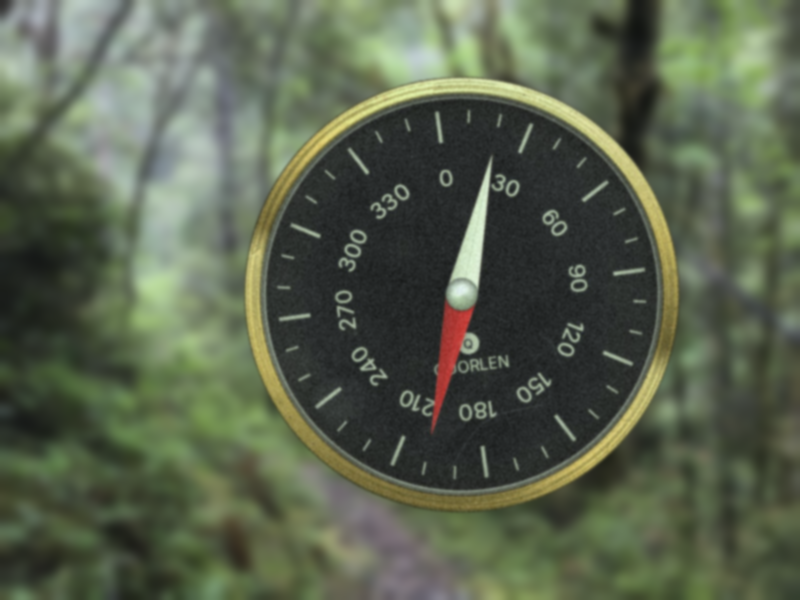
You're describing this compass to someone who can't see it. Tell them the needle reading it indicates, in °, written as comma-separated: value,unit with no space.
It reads 200,°
